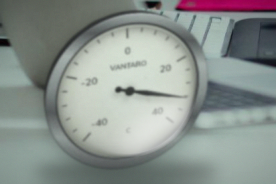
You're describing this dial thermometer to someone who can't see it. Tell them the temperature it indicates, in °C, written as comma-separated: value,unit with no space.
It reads 32,°C
